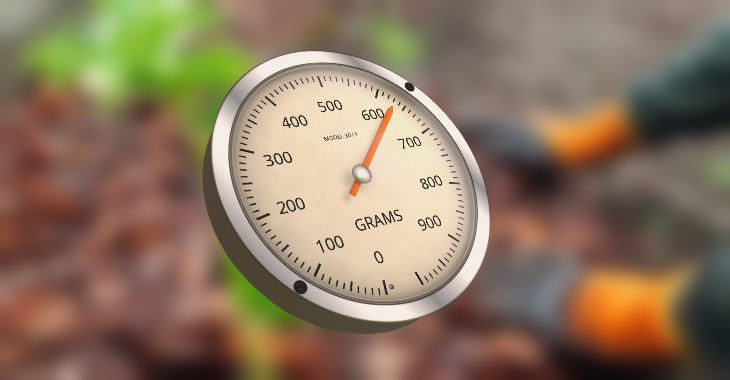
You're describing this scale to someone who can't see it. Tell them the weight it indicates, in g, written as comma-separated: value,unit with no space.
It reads 630,g
